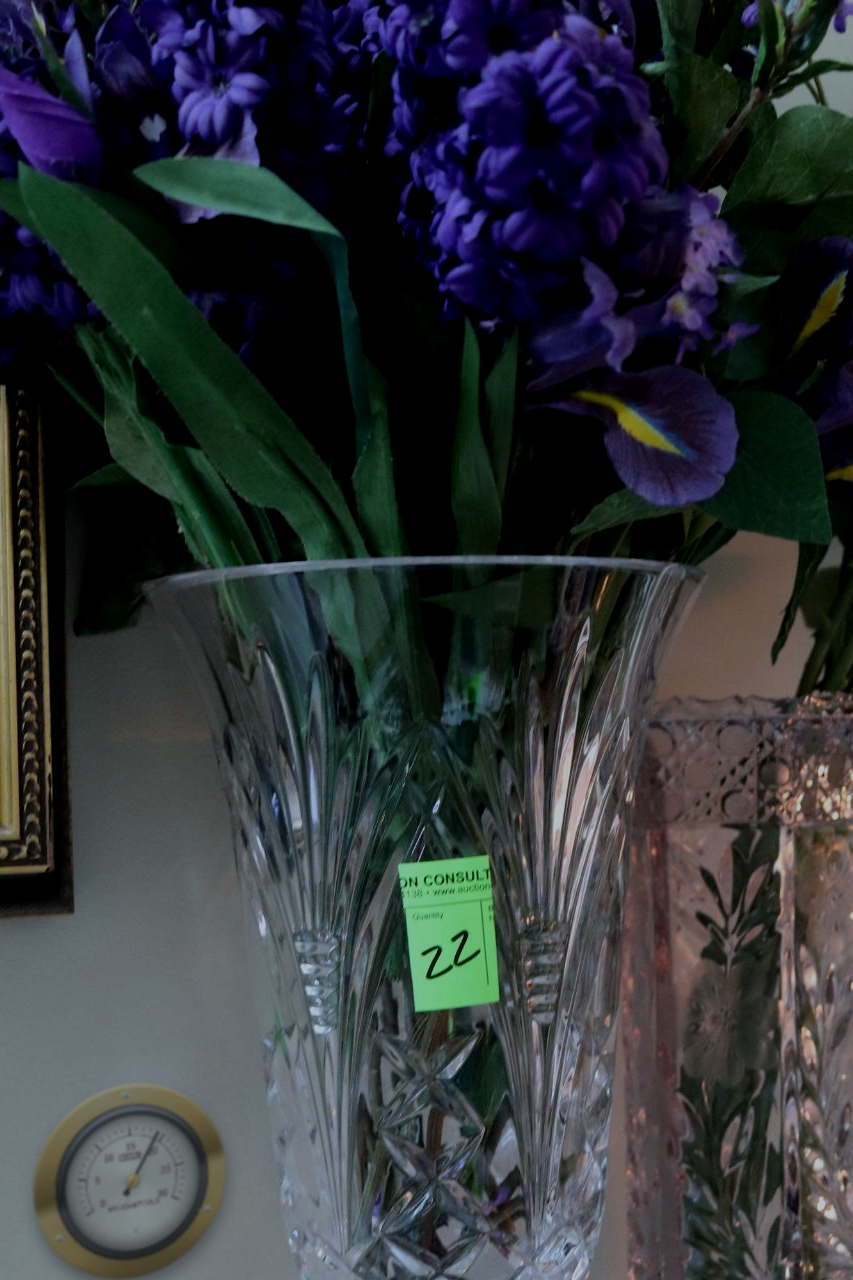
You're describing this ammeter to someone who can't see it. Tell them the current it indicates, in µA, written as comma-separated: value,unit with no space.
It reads 19,µA
